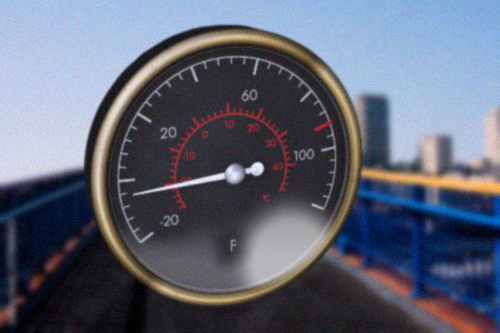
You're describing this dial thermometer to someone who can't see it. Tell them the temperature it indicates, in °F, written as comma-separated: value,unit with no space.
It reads -4,°F
